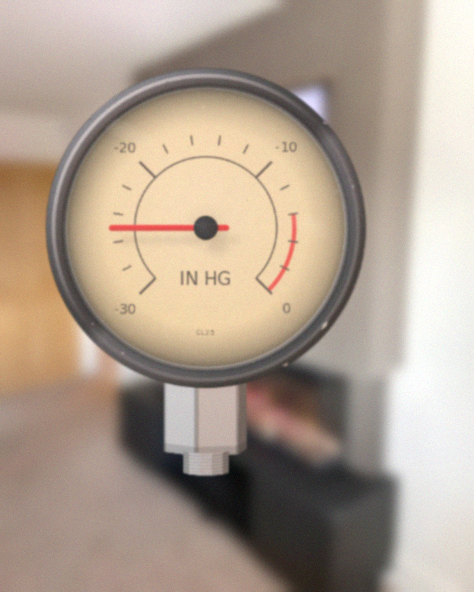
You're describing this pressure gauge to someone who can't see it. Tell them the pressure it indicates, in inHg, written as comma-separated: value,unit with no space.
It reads -25,inHg
